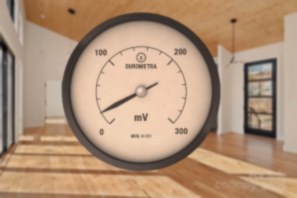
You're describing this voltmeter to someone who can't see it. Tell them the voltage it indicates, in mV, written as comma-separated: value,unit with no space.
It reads 20,mV
